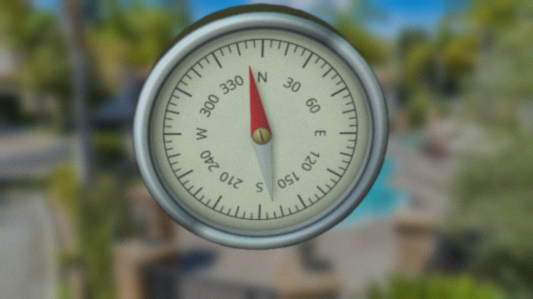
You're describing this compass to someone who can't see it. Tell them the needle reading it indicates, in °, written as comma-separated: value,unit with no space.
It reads 350,°
